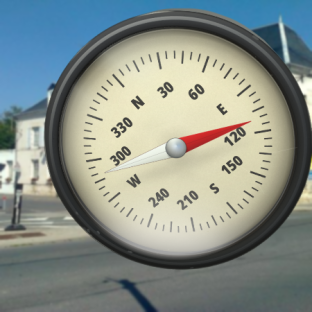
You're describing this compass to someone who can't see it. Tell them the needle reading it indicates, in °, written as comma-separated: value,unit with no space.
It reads 110,°
